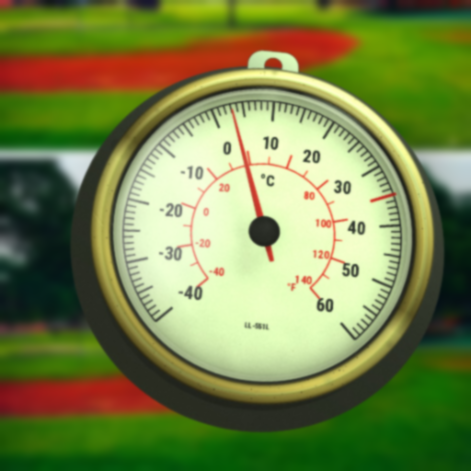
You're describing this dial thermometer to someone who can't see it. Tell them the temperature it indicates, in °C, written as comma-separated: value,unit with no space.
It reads 3,°C
